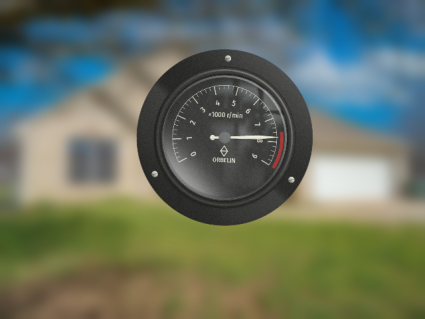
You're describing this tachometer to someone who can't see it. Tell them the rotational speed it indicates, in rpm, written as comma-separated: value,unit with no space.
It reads 7800,rpm
